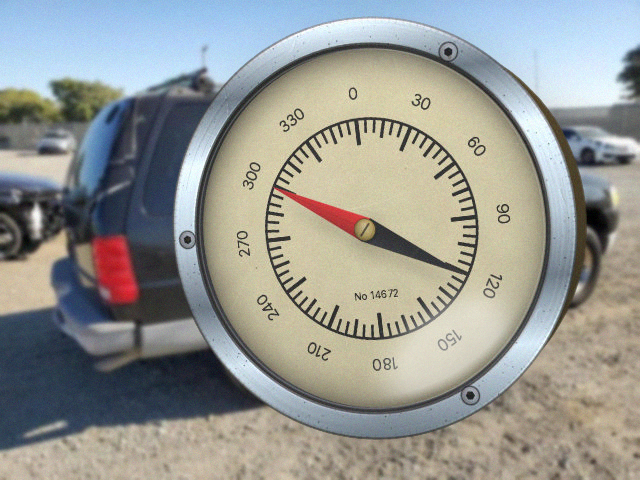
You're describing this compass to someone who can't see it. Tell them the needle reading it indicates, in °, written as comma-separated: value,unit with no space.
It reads 300,°
